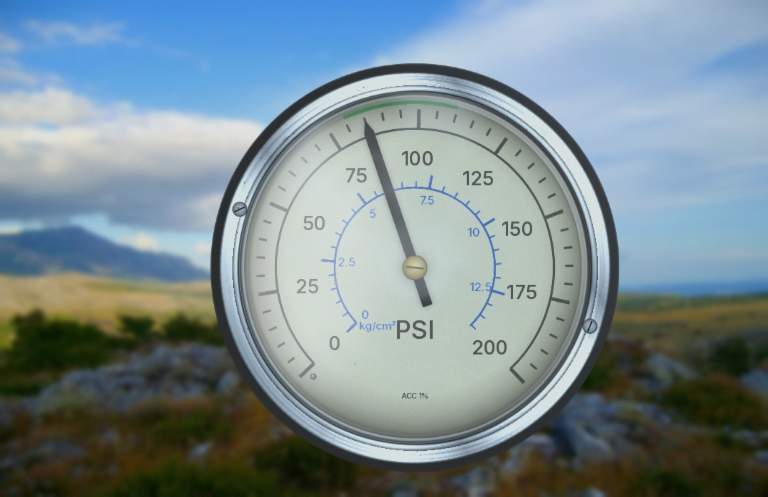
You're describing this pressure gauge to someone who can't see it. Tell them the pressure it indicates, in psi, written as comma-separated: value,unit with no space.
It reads 85,psi
